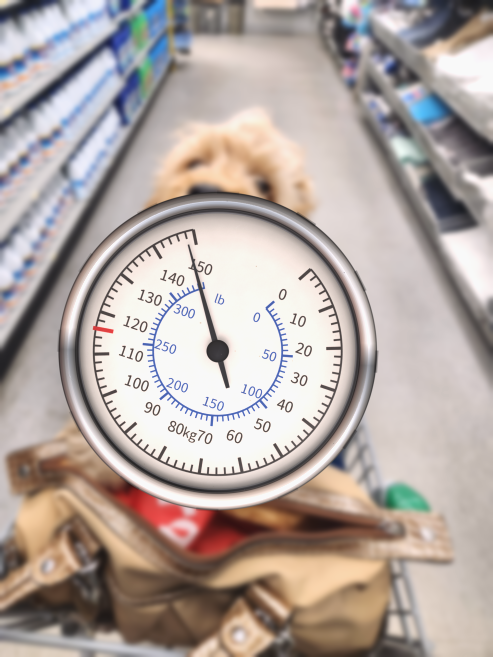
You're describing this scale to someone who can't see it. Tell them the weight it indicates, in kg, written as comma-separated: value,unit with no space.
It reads 148,kg
